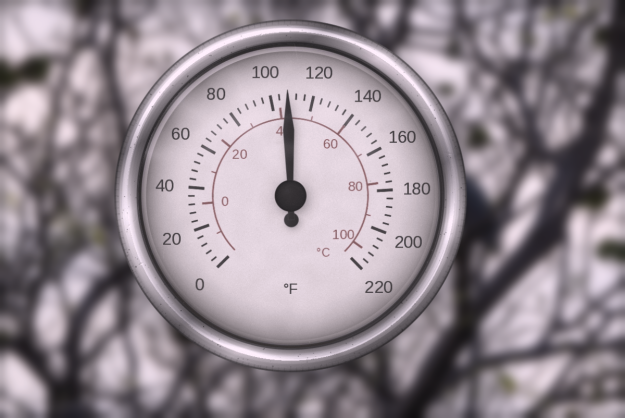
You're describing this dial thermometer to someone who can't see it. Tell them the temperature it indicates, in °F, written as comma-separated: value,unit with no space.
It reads 108,°F
